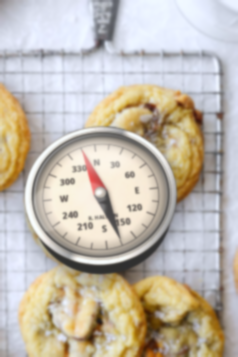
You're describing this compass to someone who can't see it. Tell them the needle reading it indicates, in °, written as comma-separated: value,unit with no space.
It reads 345,°
